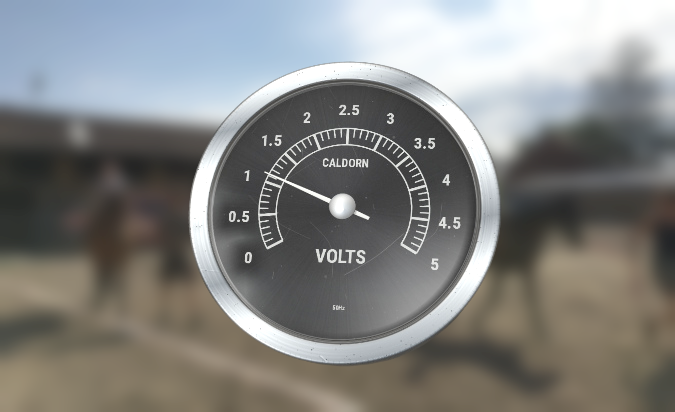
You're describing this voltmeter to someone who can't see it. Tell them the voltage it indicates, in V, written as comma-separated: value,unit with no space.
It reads 1.1,V
